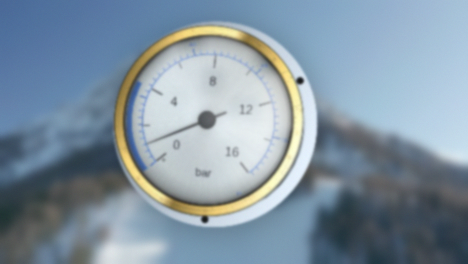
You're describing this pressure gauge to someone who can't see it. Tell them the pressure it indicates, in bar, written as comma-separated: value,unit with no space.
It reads 1,bar
